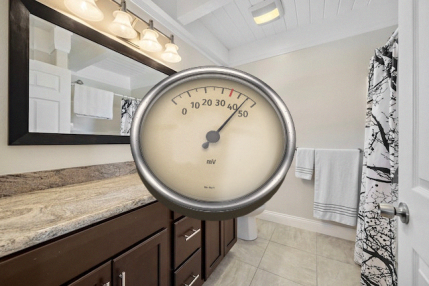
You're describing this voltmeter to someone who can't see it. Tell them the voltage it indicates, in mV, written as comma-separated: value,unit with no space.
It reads 45,mV
